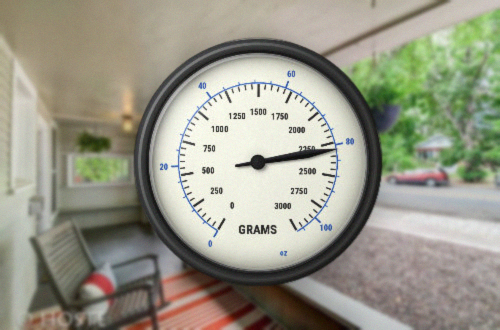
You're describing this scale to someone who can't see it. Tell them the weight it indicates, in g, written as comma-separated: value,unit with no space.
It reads 2300,g
